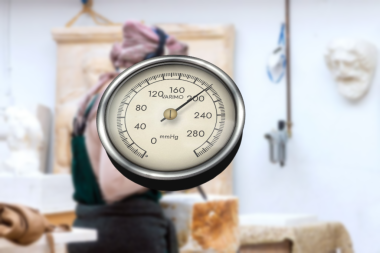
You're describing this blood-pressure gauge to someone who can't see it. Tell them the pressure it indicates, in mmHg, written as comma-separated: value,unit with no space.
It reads 200,mmHg
